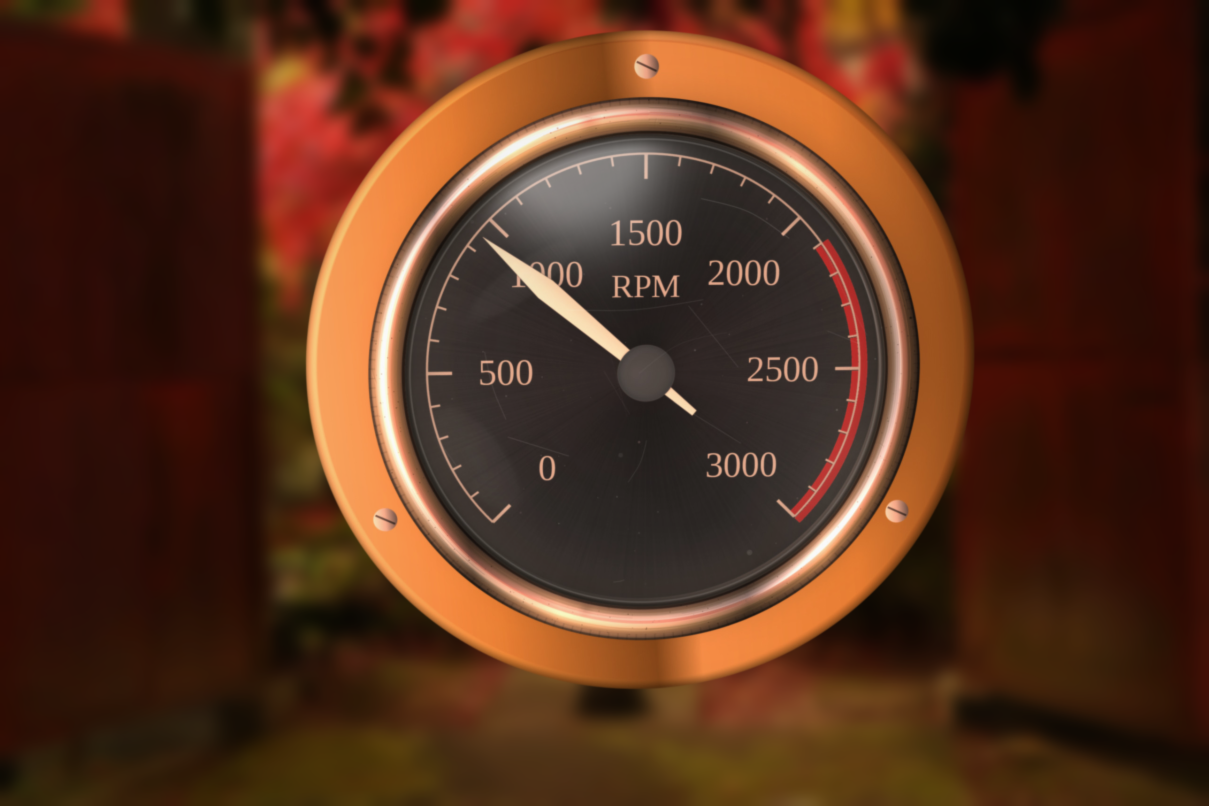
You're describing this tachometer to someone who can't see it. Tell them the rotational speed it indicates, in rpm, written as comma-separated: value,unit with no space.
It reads 950,rpm
